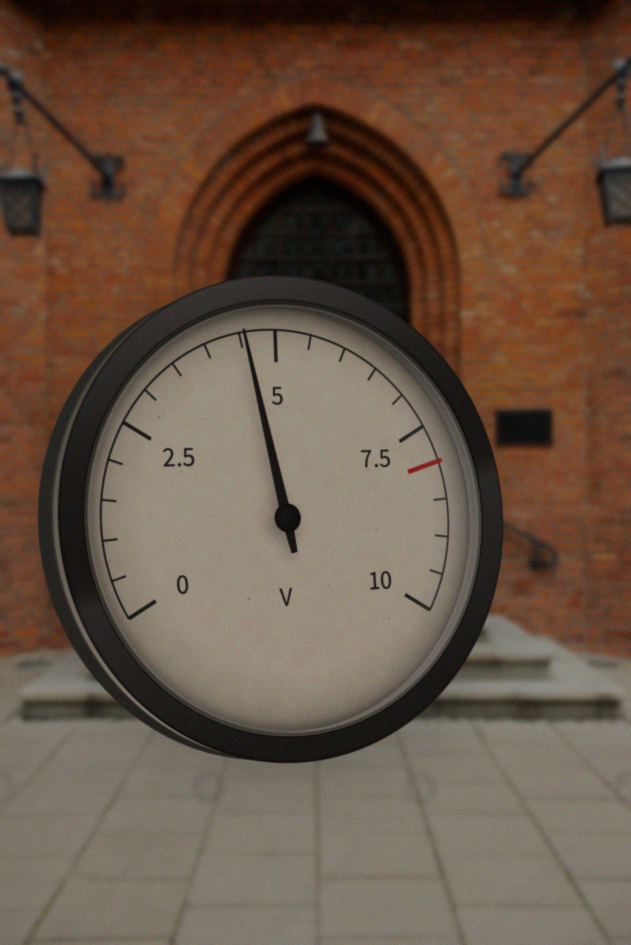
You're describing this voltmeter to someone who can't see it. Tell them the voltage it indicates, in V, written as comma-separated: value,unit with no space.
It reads 4.5,V
